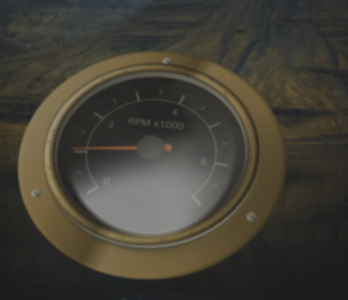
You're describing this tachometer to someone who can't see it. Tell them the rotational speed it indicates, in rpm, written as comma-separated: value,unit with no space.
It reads 1000,rpm
